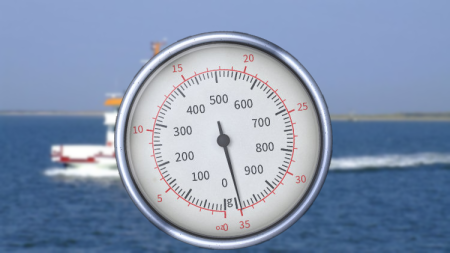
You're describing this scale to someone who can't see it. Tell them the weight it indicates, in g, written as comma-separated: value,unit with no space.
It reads 990,g
